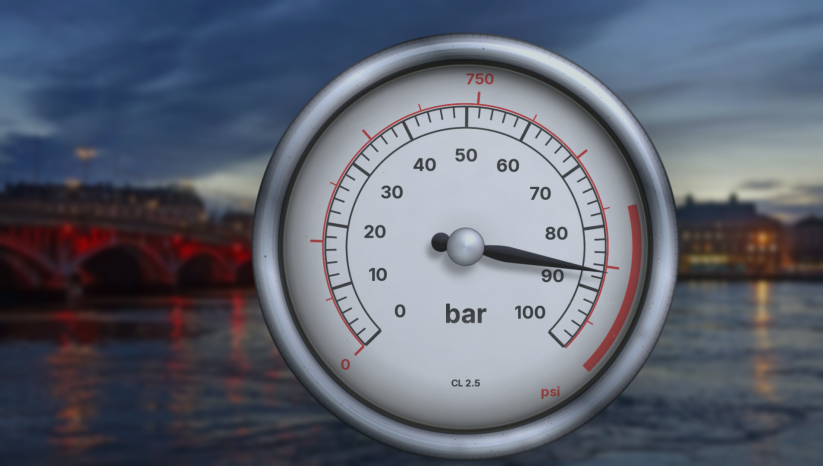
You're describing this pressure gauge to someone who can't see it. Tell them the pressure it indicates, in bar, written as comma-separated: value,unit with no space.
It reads 87,bar
